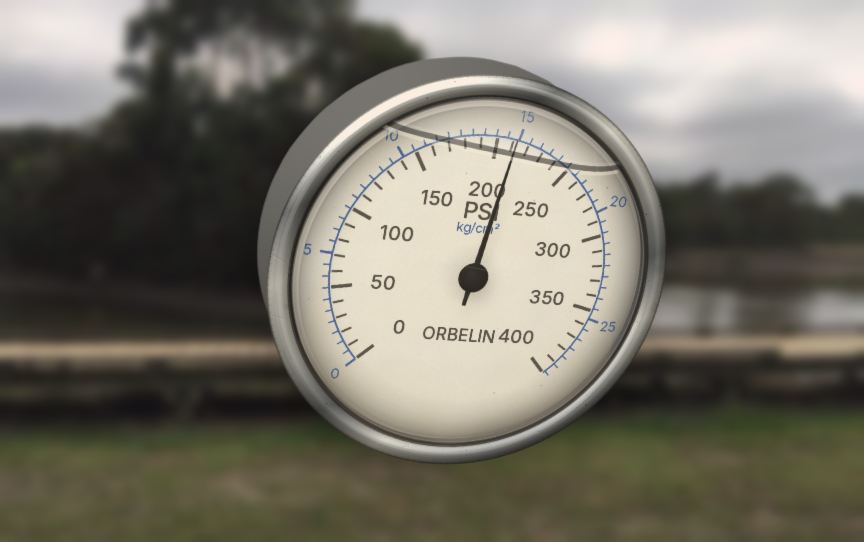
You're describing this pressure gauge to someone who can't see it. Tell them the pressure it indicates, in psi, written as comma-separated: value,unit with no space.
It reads 210,psi
